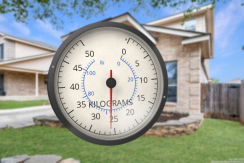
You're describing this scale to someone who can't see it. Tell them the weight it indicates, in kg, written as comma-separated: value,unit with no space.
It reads 26,kg
